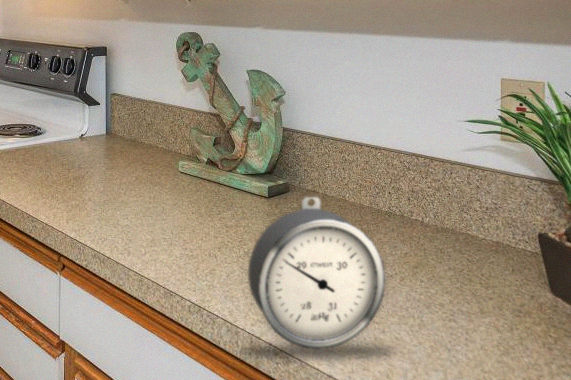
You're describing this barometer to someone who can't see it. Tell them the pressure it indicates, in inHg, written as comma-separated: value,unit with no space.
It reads 28.9,inHg
